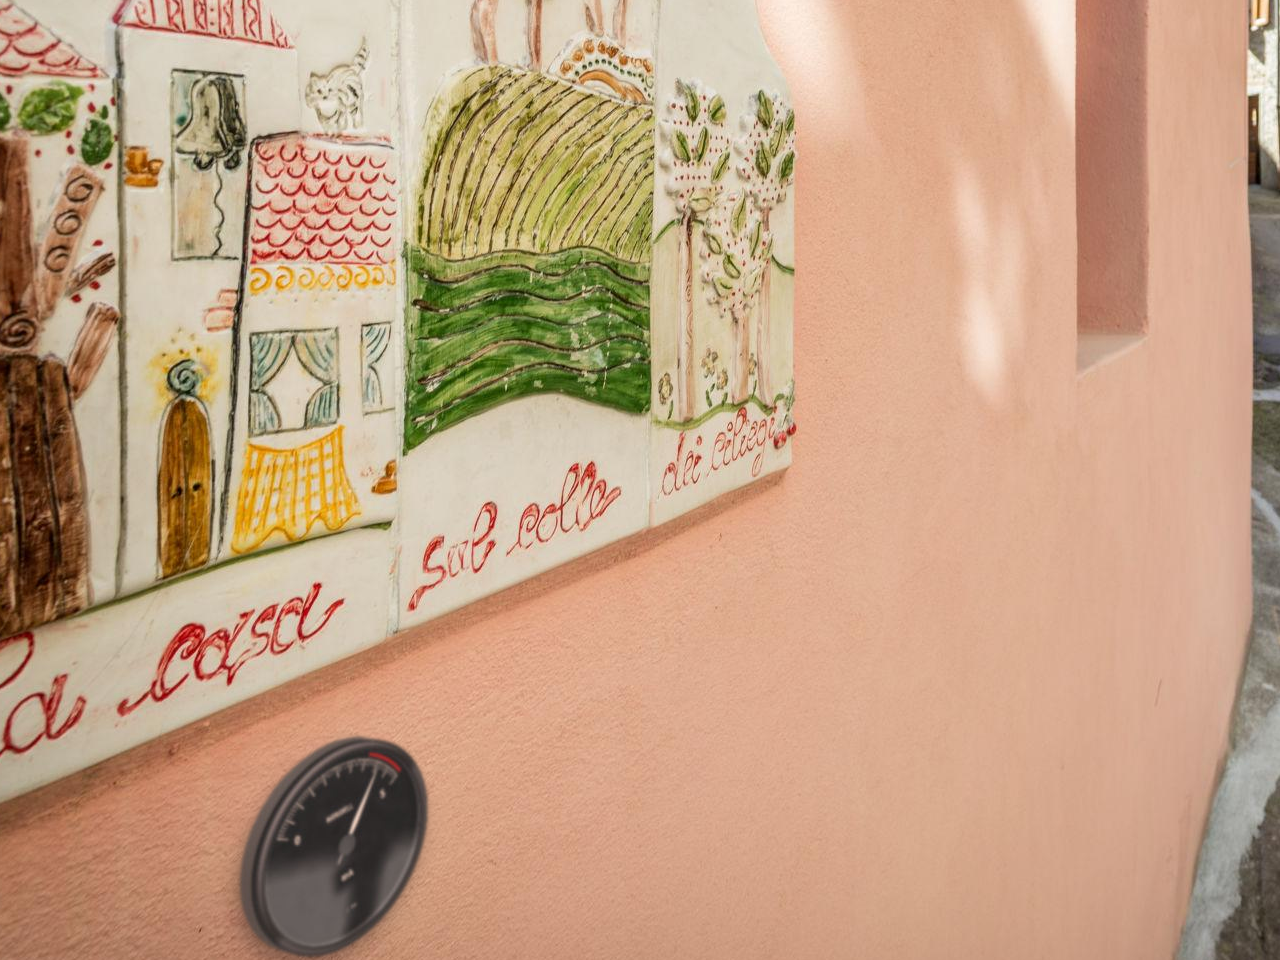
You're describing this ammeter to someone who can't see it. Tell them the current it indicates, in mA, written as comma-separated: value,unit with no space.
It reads 4,mA
